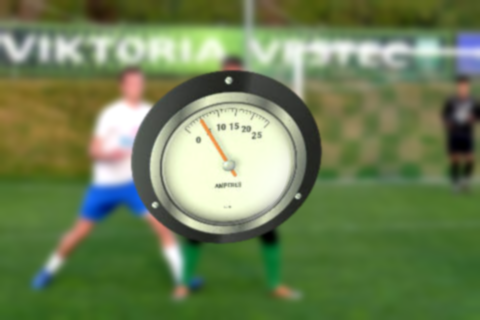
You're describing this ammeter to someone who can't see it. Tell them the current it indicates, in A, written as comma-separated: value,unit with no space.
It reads 5,A
